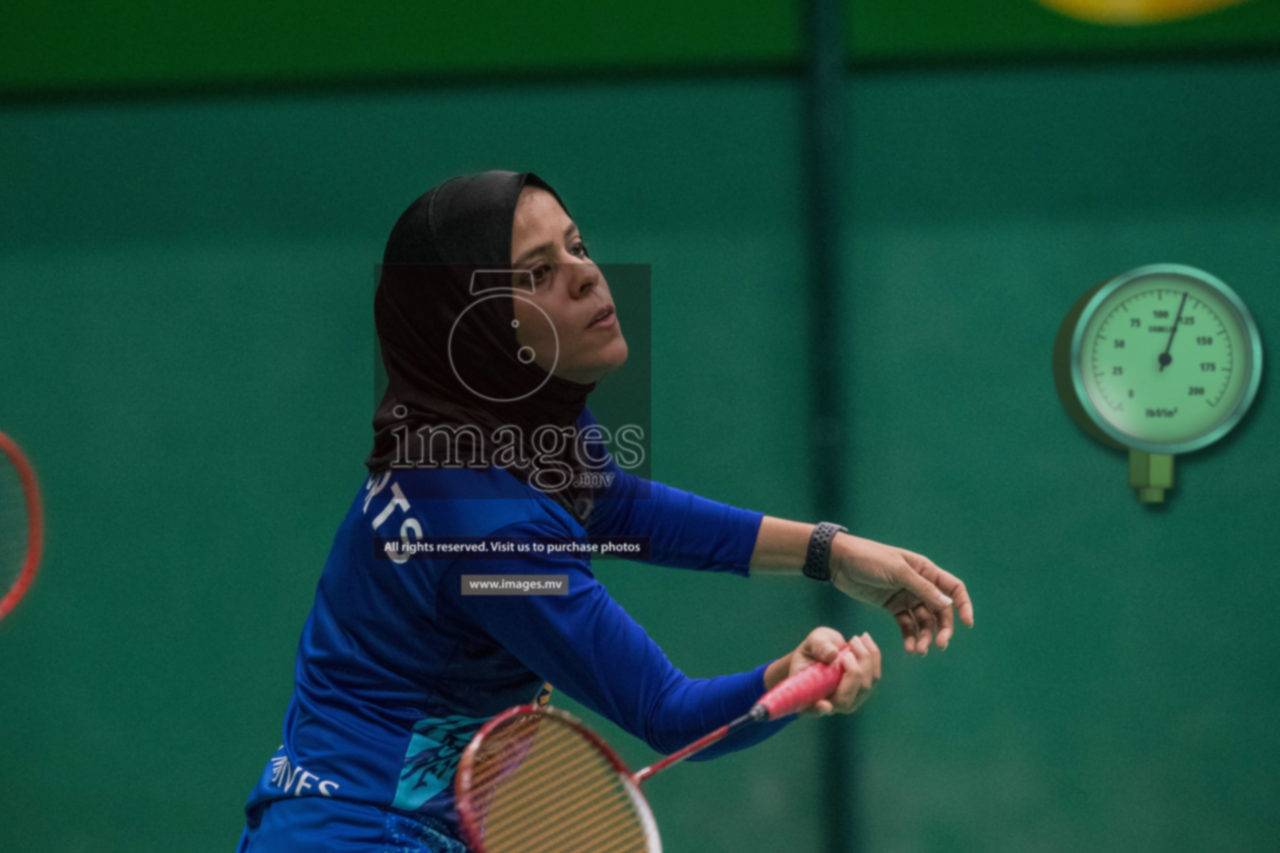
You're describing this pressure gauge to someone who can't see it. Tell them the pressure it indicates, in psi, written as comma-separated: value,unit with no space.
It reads 115,psi
